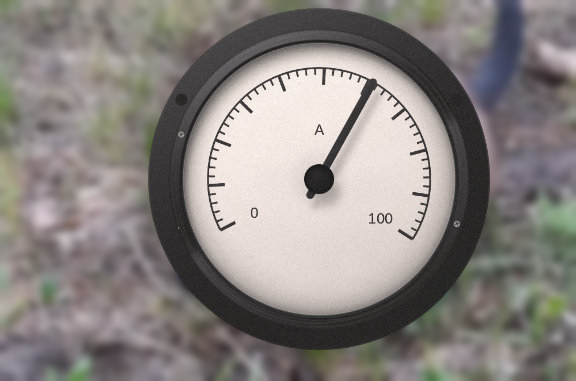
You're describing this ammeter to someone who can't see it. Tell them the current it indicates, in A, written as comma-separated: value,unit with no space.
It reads 61,A
